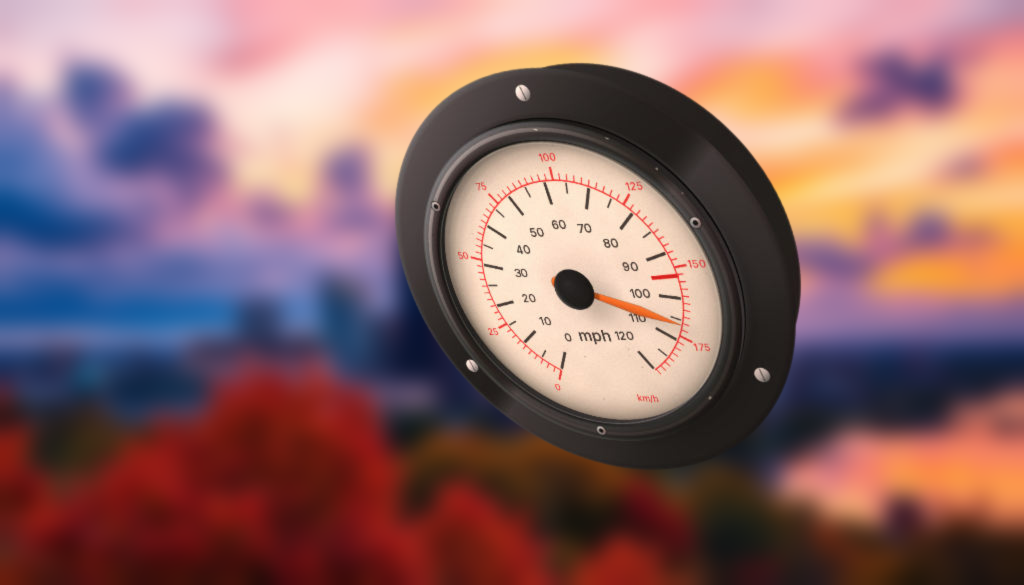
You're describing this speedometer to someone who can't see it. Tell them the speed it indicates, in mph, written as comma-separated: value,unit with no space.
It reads 105,mph
